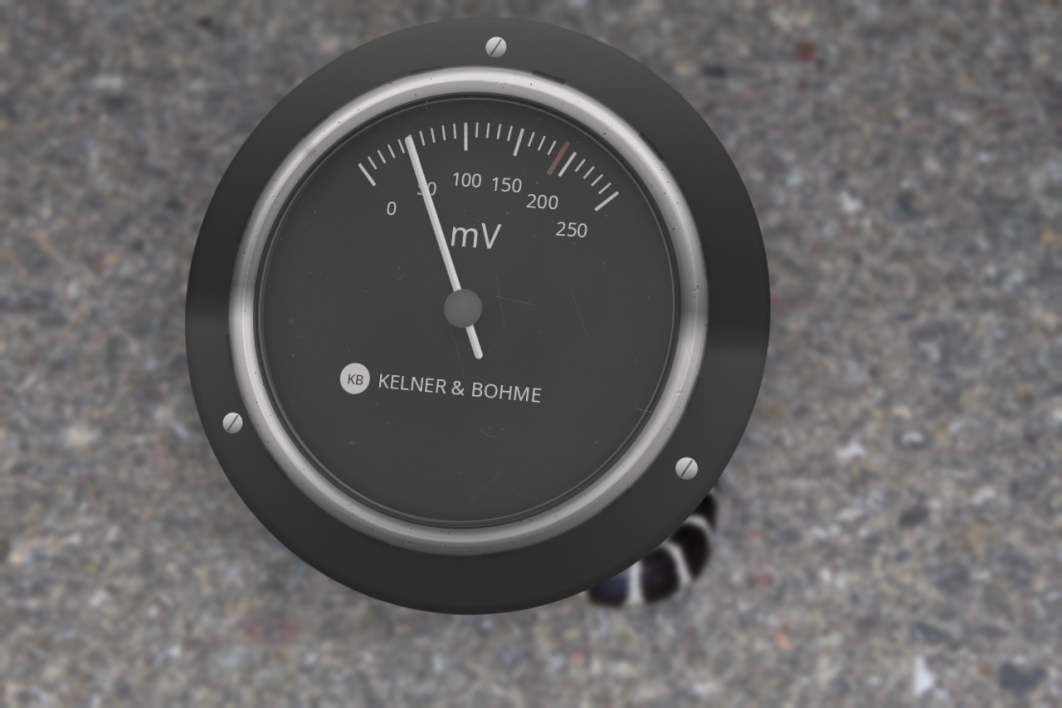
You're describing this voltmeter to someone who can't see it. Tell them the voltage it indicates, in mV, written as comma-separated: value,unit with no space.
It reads 50,mV
